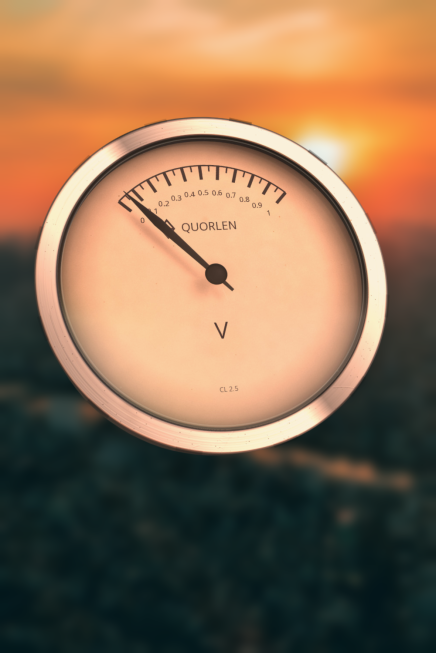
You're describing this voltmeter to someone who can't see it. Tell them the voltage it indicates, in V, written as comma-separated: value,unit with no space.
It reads 0.05,V
